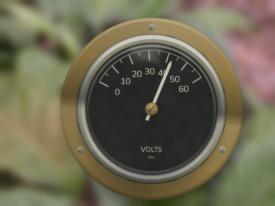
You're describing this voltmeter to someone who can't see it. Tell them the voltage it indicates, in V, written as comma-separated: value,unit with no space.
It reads 42.5,V
